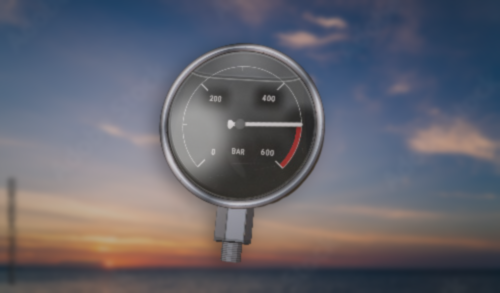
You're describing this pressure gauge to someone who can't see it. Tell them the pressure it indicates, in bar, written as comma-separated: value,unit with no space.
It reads 500,bar
